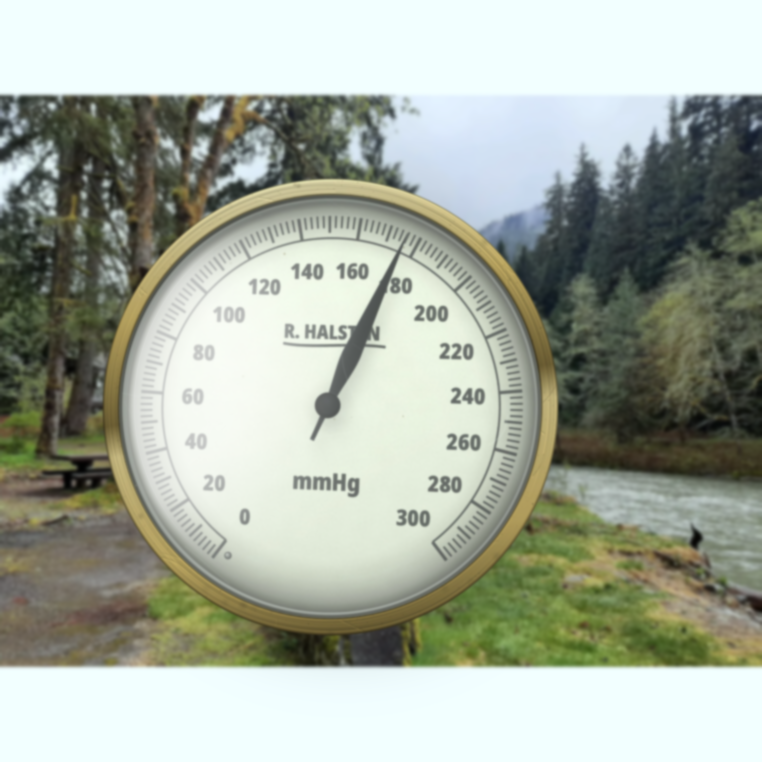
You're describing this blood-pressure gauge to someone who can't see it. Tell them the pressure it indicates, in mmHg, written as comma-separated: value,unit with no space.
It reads 176,mmHg
